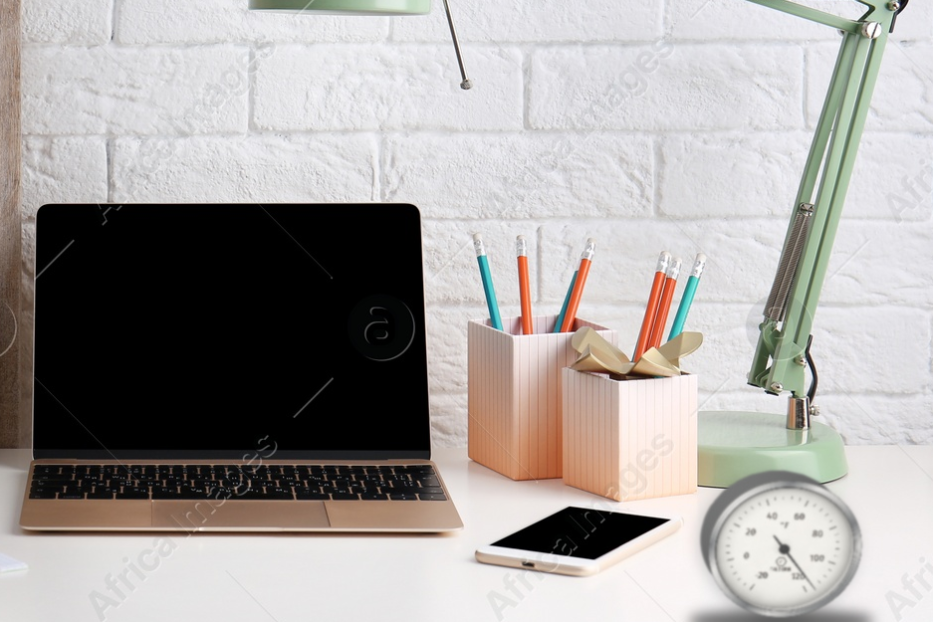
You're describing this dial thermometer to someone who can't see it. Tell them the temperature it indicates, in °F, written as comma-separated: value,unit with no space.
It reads 116,°F
